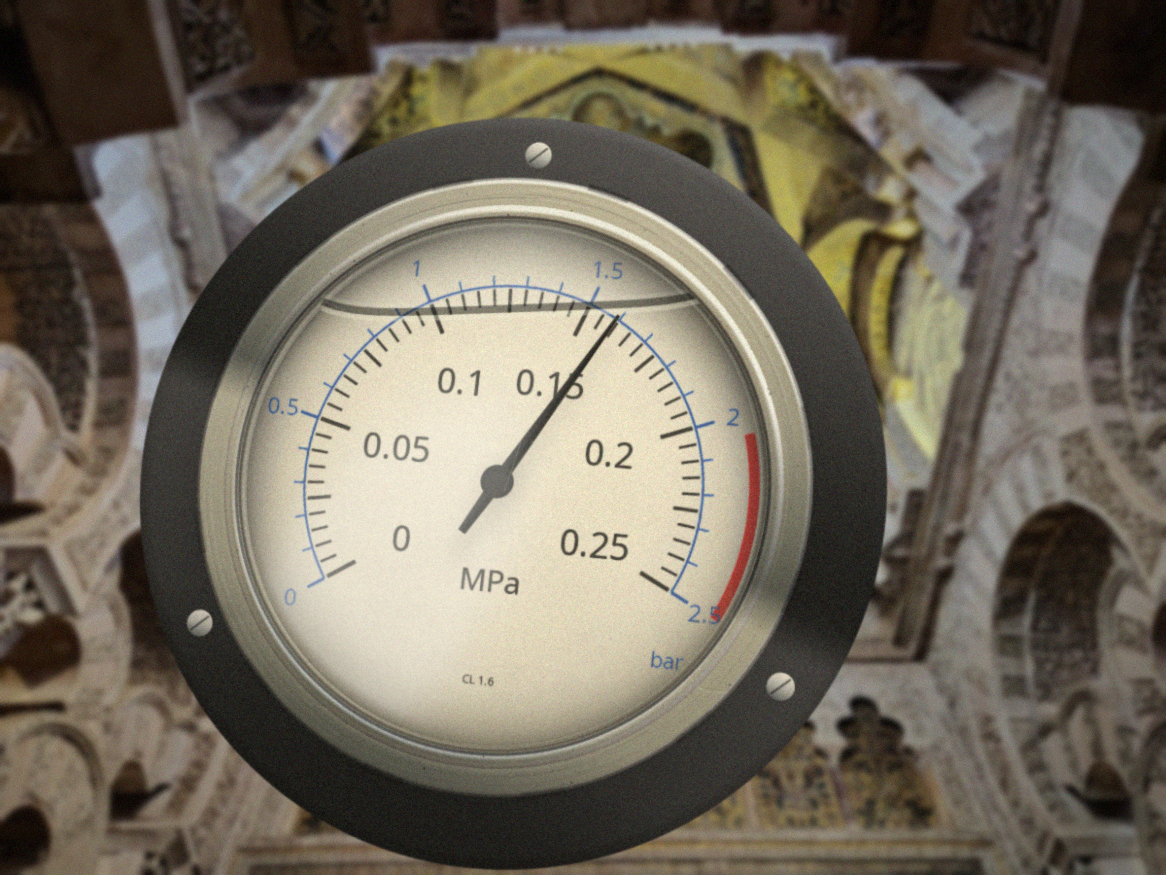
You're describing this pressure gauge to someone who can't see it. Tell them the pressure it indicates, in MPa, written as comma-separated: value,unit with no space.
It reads 0.16,MPa
